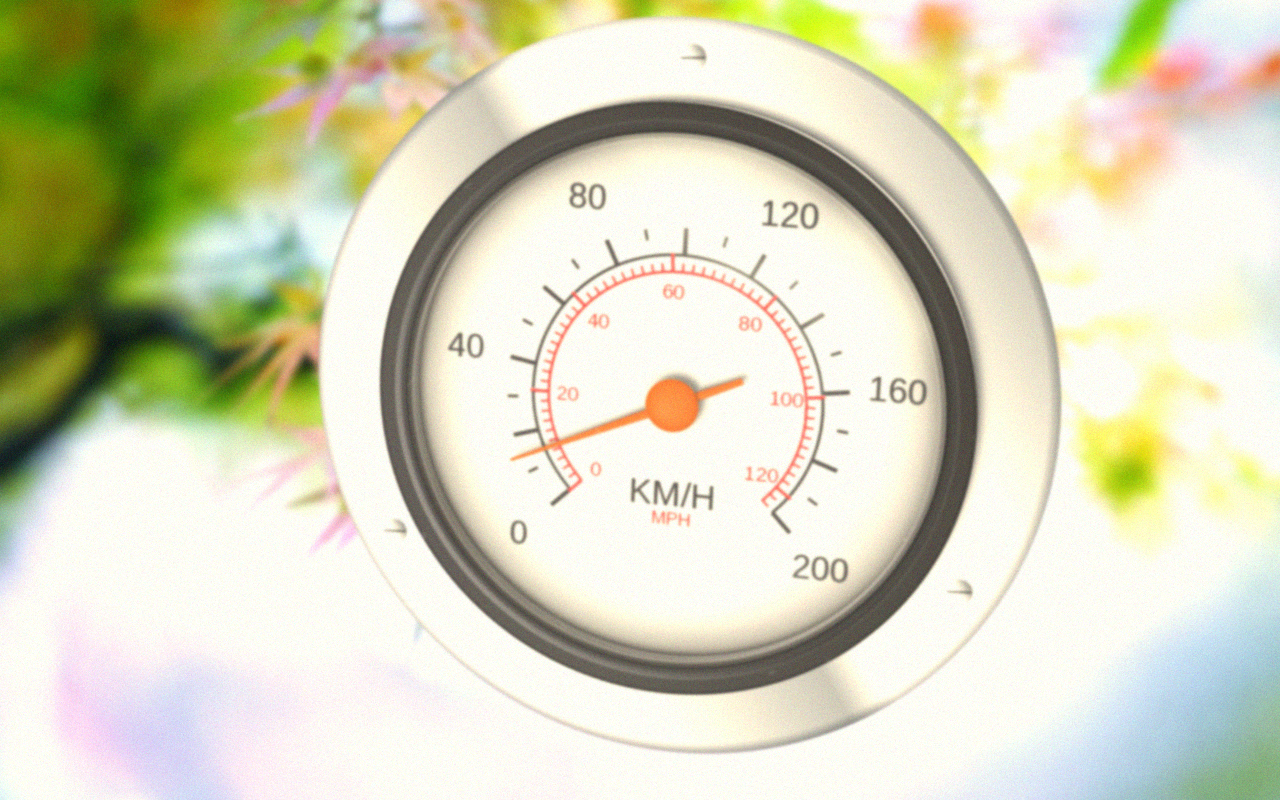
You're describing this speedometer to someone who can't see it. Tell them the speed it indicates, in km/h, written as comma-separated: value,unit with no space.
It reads 15,km/h
